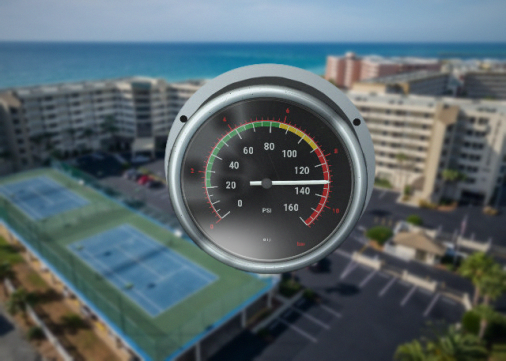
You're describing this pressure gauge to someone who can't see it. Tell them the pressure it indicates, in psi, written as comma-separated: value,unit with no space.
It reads 130,psi
